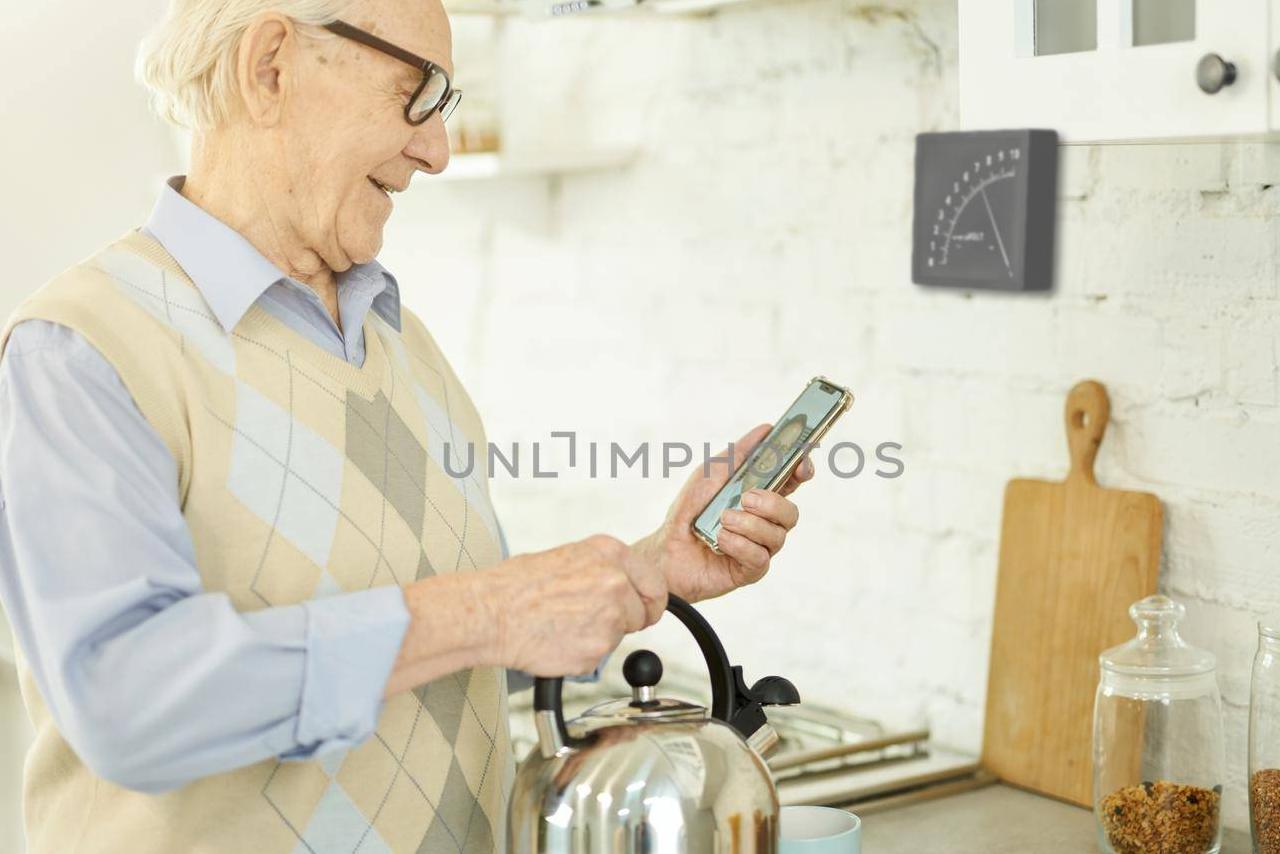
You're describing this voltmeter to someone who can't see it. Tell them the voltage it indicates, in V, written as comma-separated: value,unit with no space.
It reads 7,V
